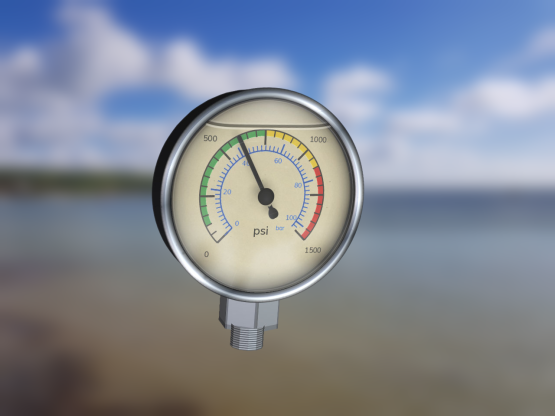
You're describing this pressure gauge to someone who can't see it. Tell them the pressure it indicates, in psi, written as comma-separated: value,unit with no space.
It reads 600,psi
